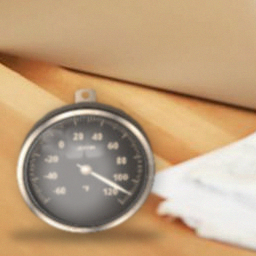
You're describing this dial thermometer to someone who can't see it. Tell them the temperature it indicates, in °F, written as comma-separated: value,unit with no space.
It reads 110,°F
